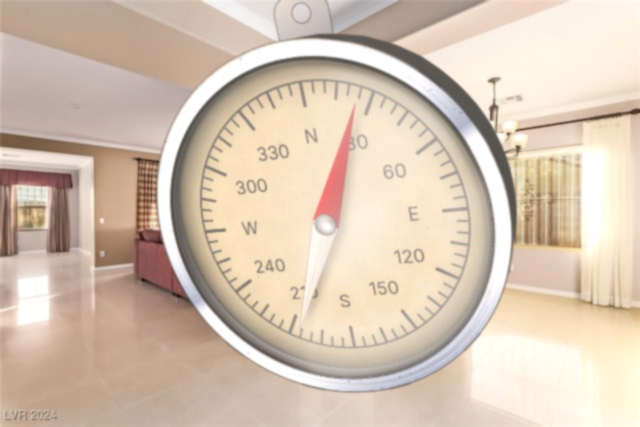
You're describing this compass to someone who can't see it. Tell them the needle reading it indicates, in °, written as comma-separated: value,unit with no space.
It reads 25,°
